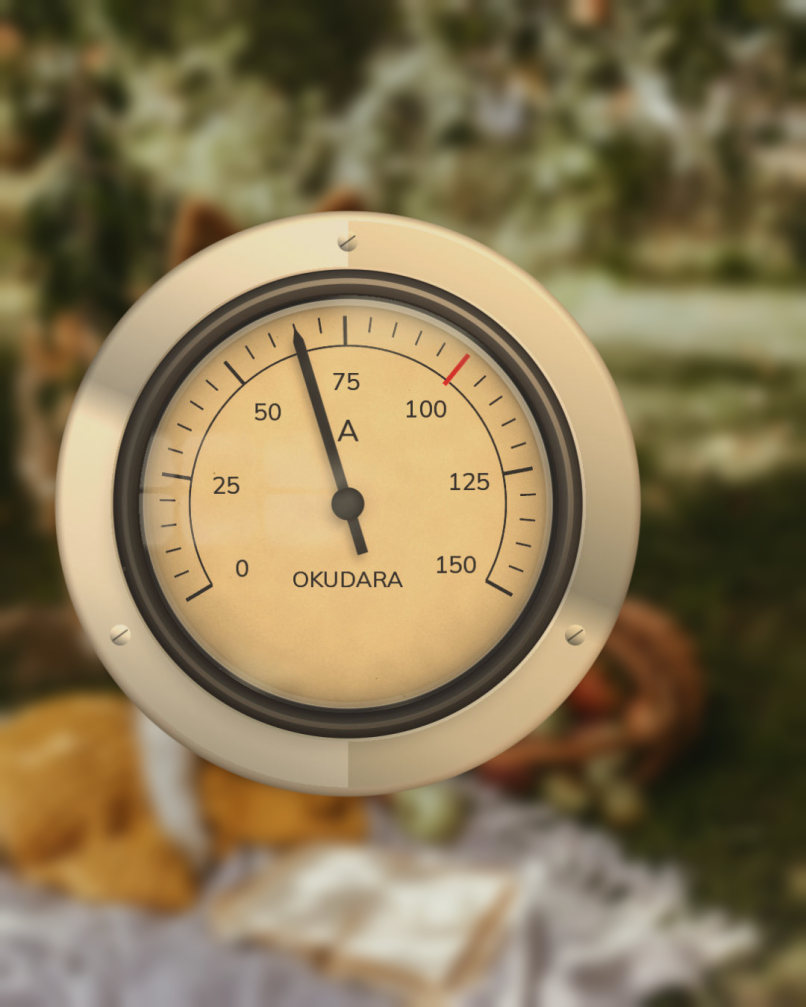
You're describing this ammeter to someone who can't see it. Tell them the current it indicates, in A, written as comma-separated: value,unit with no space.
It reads 65,A
